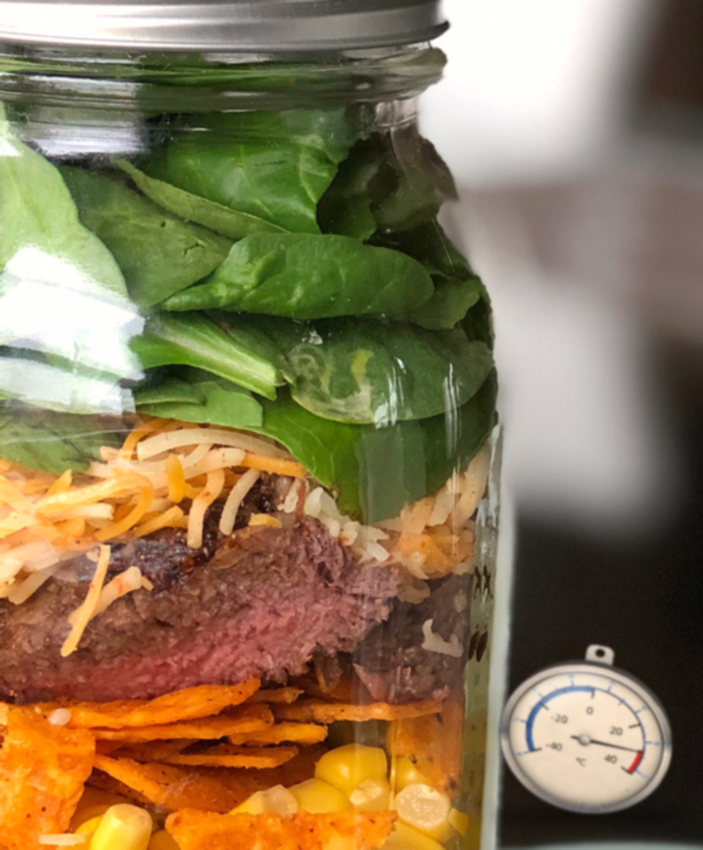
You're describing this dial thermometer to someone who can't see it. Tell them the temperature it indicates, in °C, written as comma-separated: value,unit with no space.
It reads 30,°C
